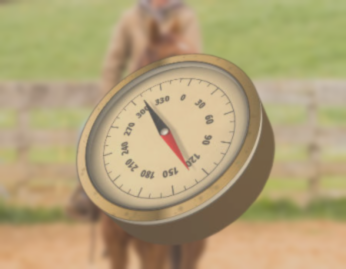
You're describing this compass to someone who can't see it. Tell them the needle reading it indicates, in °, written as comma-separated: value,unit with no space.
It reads 130,°
